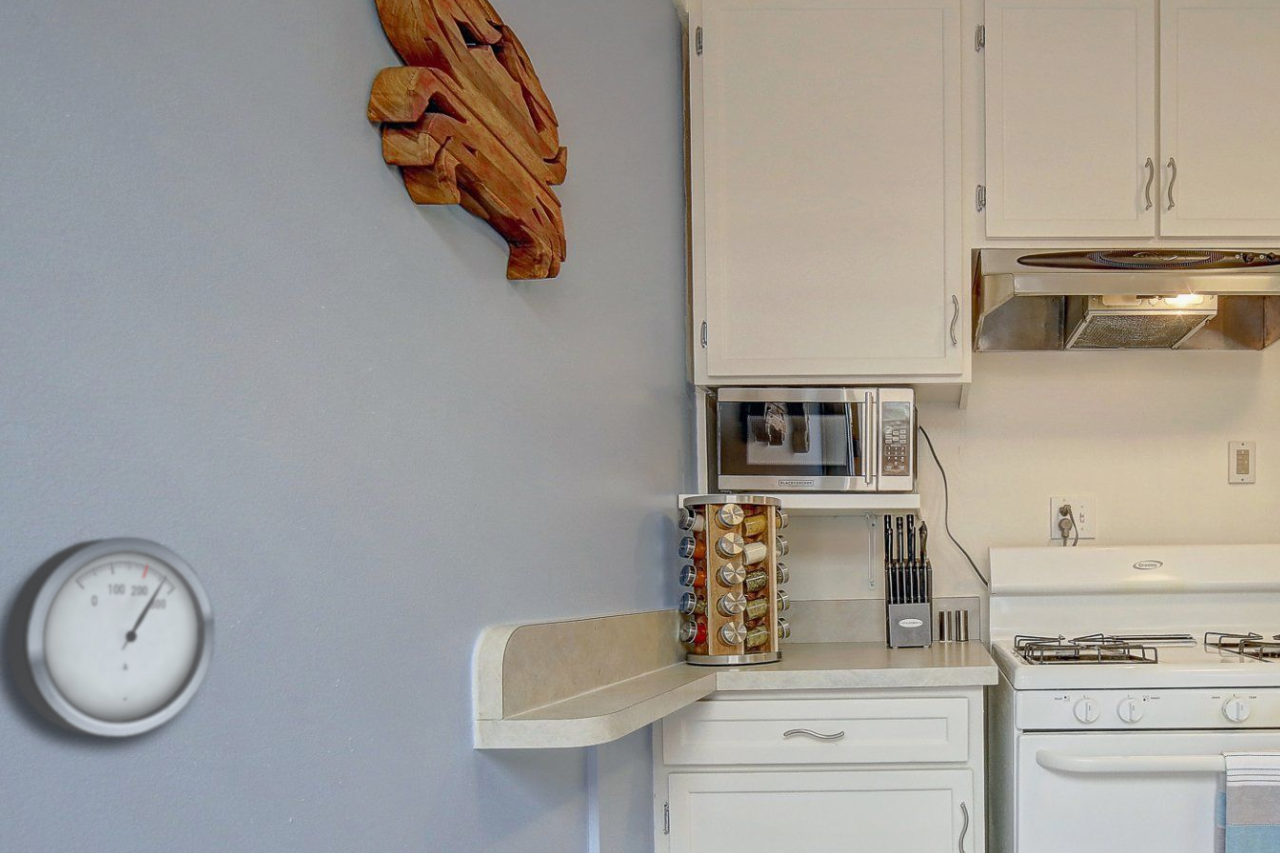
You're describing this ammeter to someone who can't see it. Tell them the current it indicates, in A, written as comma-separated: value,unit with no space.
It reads 250,A
